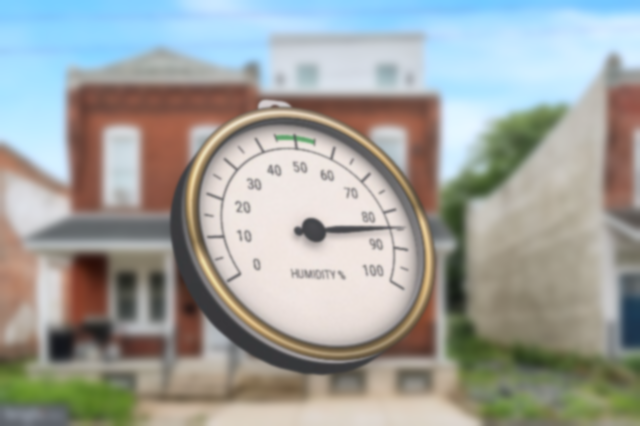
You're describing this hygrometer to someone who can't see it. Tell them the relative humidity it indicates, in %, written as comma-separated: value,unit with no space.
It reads 85,%
